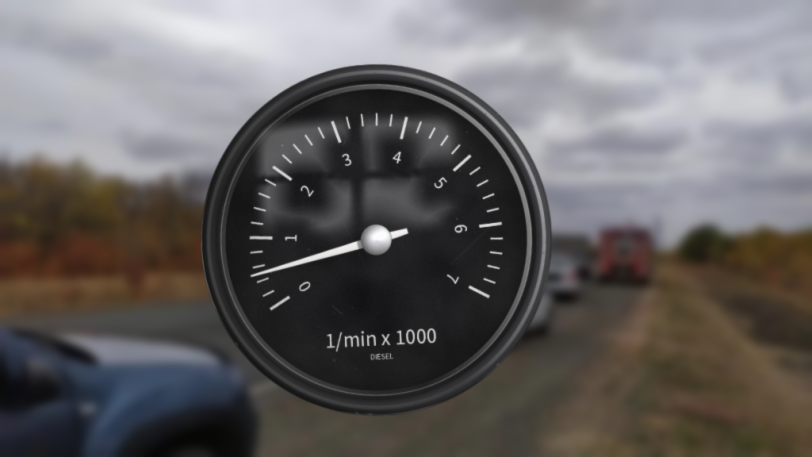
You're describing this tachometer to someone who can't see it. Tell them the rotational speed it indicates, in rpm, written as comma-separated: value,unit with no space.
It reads 500,rpm
